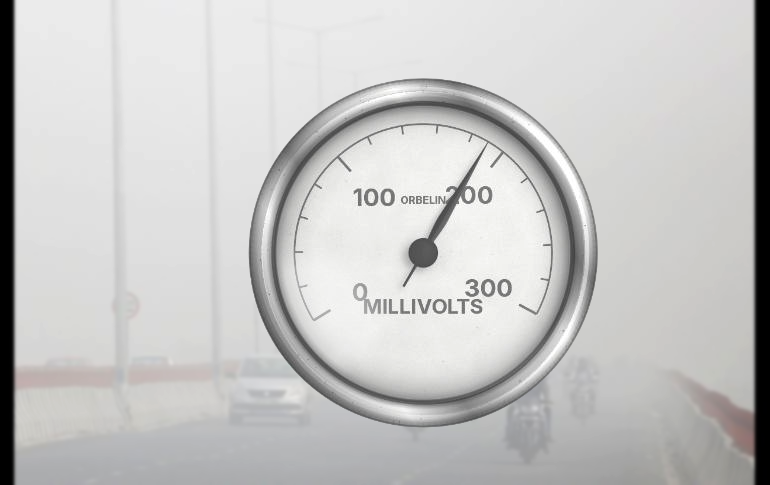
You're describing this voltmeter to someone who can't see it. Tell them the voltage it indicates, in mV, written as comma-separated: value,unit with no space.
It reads 190,mV
